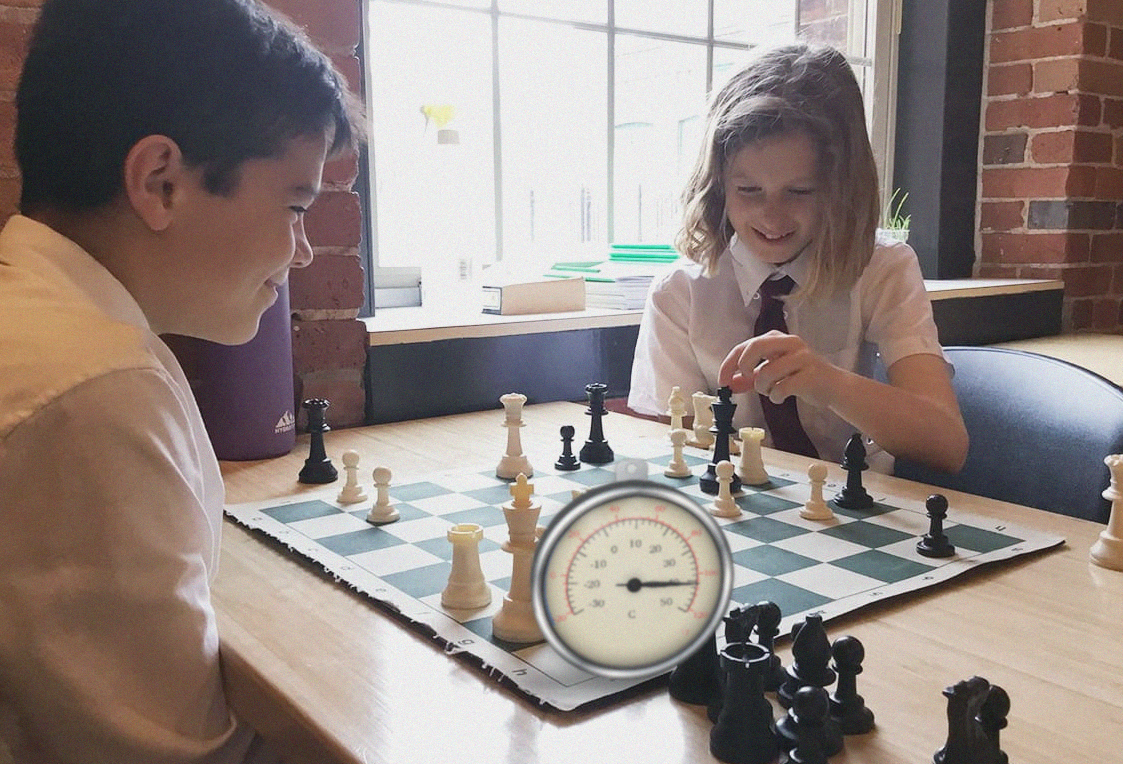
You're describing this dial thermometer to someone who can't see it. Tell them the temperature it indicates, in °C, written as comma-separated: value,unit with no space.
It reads 40,°C
